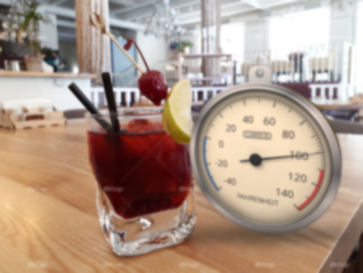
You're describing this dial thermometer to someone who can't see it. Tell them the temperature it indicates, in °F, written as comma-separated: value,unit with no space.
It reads 100,°F
